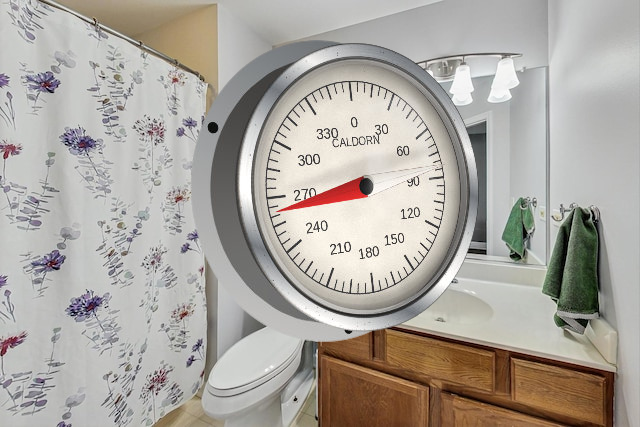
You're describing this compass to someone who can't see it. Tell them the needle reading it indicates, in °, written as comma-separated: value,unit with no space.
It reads 262.5,°
